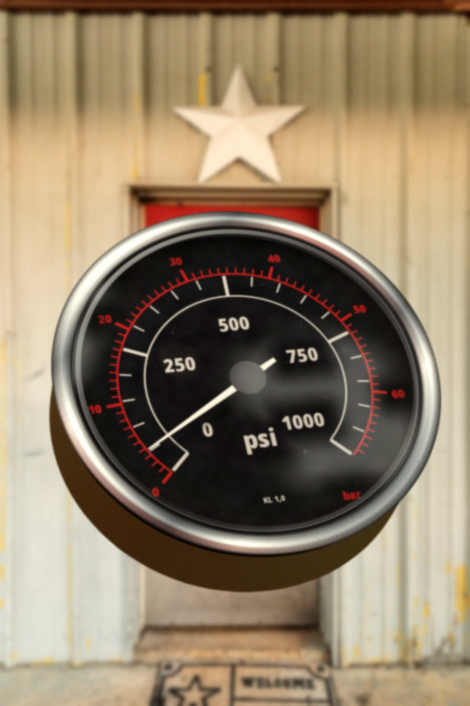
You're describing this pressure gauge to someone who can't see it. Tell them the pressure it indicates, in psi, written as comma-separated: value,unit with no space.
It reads 50,psi
